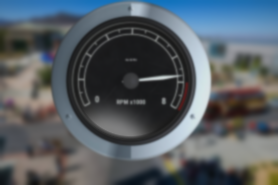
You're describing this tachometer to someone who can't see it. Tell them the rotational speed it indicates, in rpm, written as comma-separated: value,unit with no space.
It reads 6750,rpm
